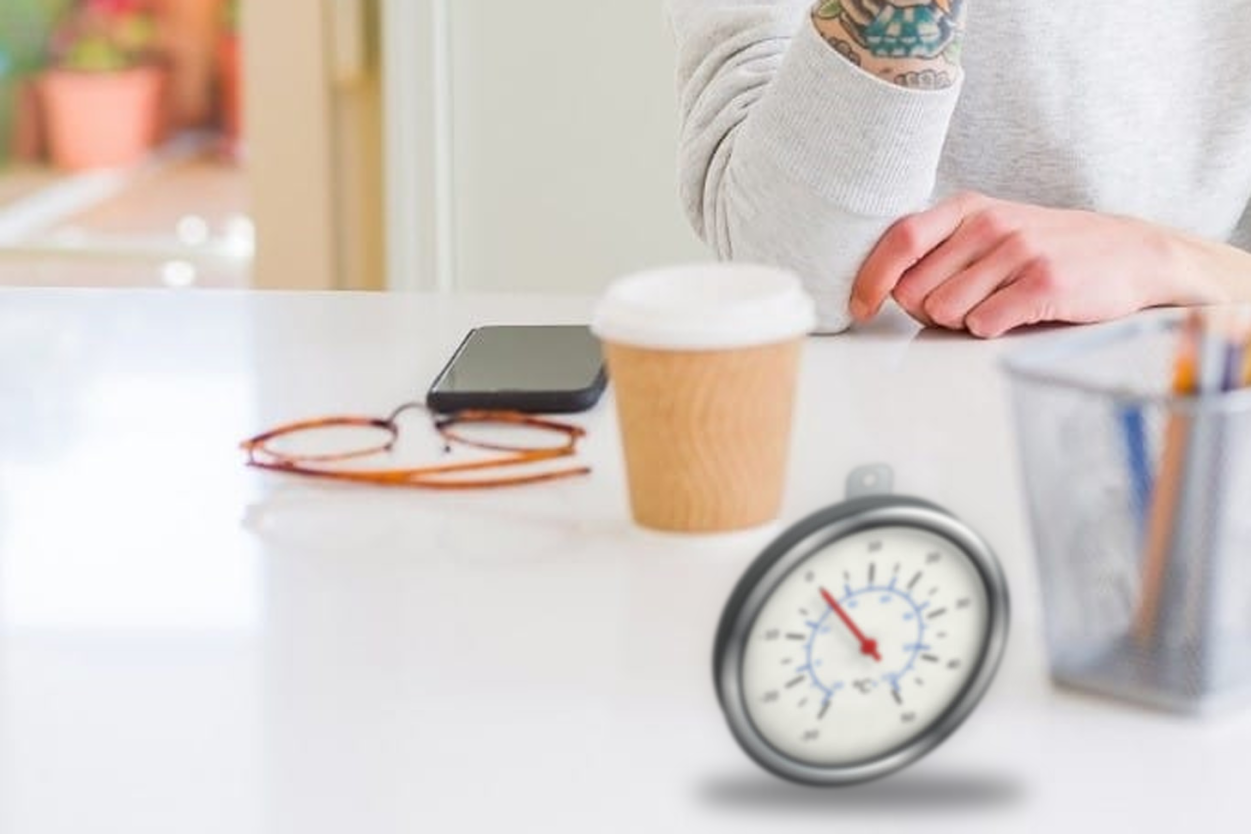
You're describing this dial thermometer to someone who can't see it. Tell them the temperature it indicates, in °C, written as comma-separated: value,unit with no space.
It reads 0,°C
